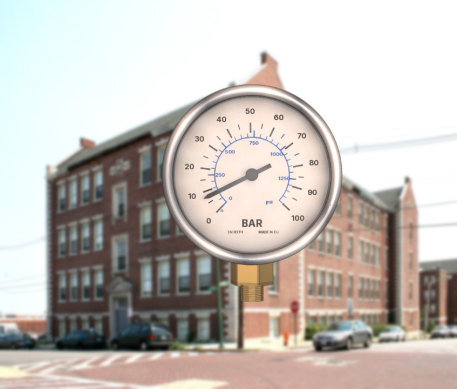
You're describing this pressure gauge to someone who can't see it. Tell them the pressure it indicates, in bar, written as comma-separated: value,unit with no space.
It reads 7.5,bar
